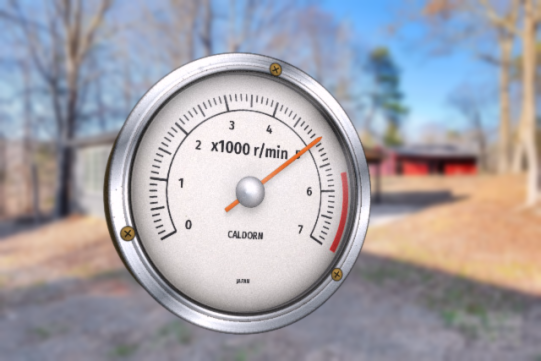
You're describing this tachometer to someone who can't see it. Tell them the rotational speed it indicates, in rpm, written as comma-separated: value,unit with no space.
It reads 5000,rpm
